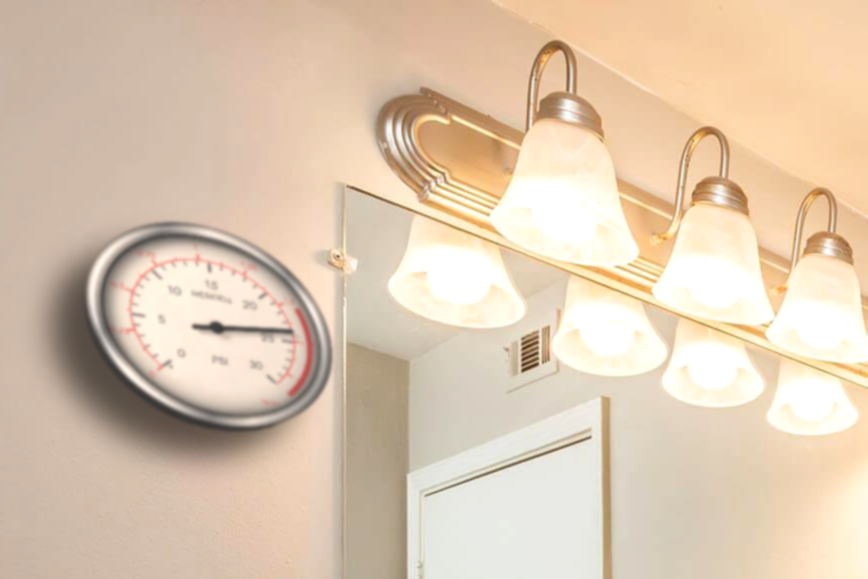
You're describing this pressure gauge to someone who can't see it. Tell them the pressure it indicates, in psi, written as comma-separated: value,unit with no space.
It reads 24,psi
